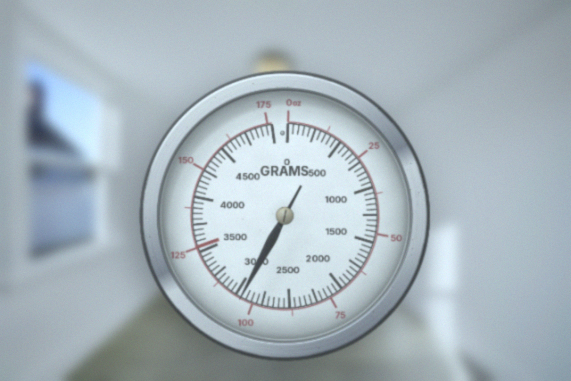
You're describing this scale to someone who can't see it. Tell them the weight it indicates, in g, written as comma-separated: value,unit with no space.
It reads 2950,g
